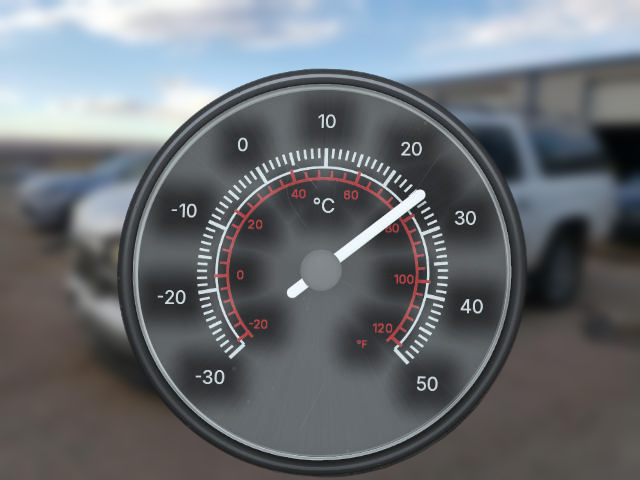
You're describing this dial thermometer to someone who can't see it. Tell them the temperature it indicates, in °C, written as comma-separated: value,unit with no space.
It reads 25,°C
